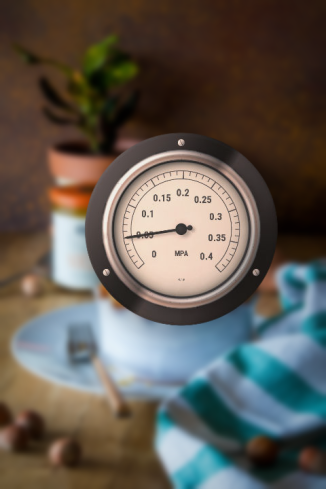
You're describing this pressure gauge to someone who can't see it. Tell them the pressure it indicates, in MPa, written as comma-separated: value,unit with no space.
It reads 0.05,MPa
